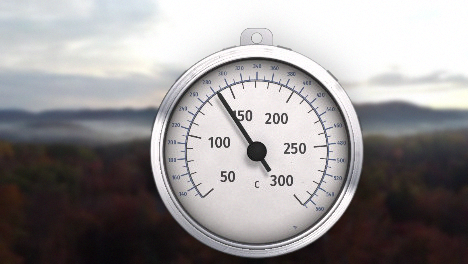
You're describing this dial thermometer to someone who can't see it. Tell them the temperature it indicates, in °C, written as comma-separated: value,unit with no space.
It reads 140,°C
